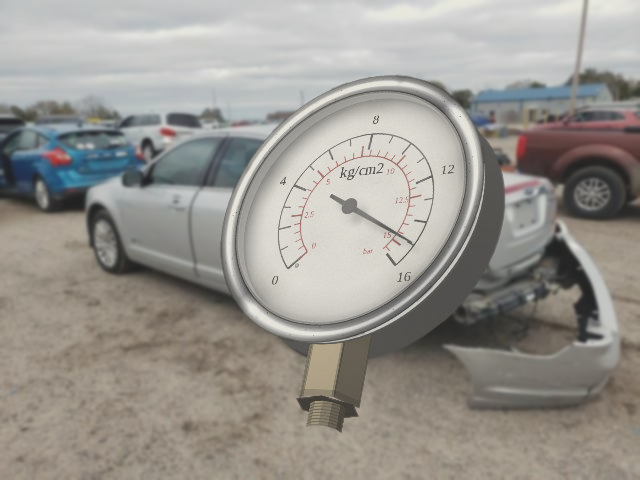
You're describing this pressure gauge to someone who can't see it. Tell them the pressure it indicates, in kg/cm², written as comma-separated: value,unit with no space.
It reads 15,kg/cm²
